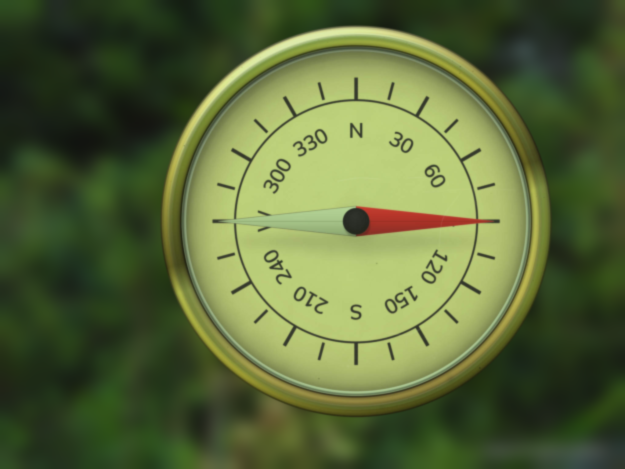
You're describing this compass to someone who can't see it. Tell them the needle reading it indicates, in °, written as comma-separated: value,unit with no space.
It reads 90,°
